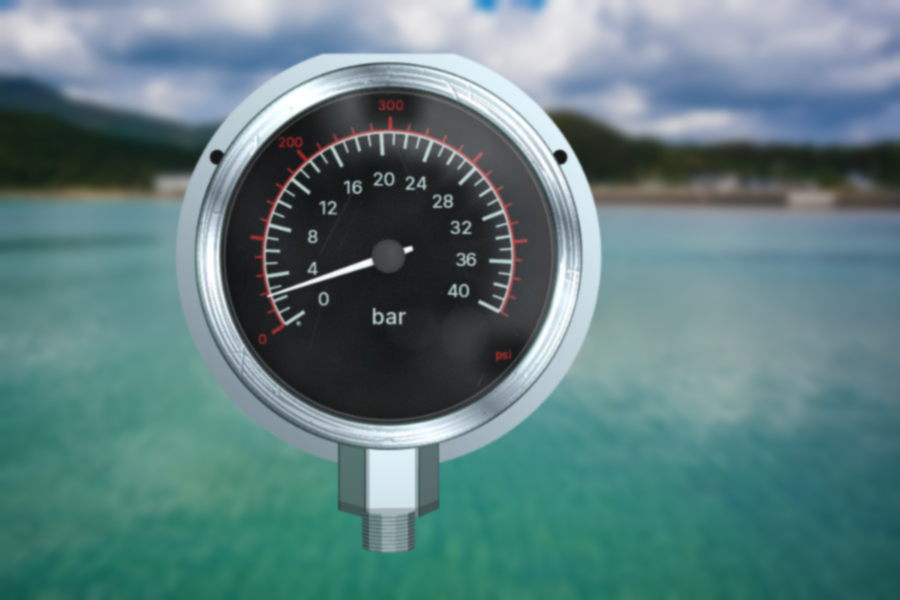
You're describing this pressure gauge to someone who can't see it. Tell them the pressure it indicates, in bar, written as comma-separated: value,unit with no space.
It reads 2.5,bar
